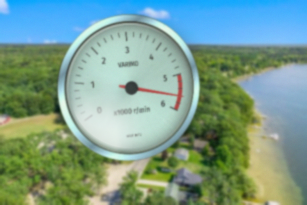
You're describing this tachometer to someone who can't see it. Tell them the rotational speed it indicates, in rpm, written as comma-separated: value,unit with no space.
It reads 5600,rpm
